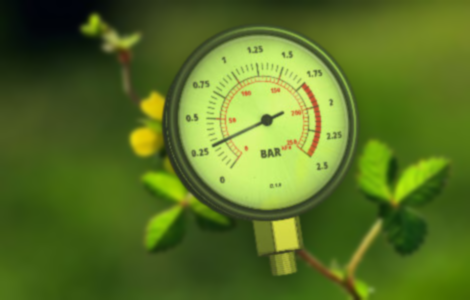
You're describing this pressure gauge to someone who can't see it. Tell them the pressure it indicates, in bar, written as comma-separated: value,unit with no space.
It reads 0.25,bar
